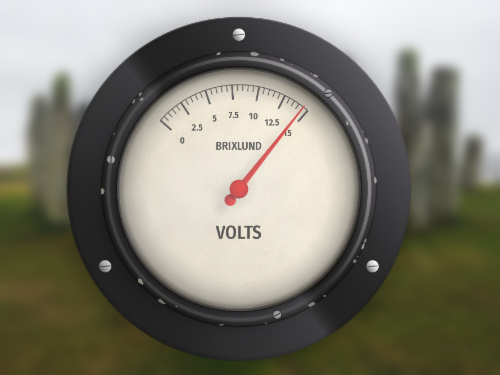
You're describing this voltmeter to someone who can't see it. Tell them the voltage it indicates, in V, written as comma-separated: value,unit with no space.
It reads 14.5,V
